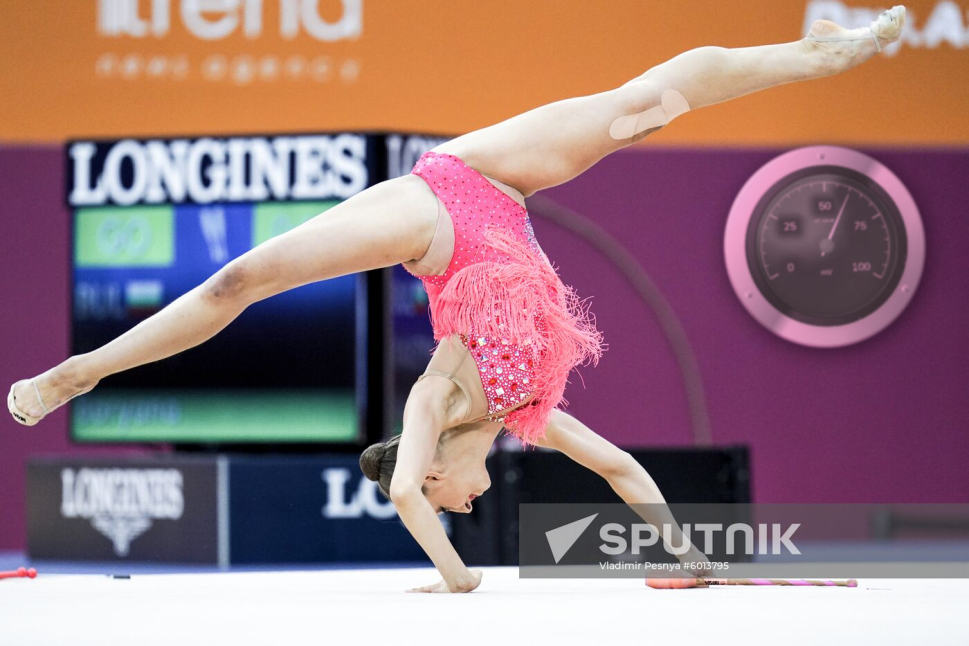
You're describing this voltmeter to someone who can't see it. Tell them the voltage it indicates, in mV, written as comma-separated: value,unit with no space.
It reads 60,mV
